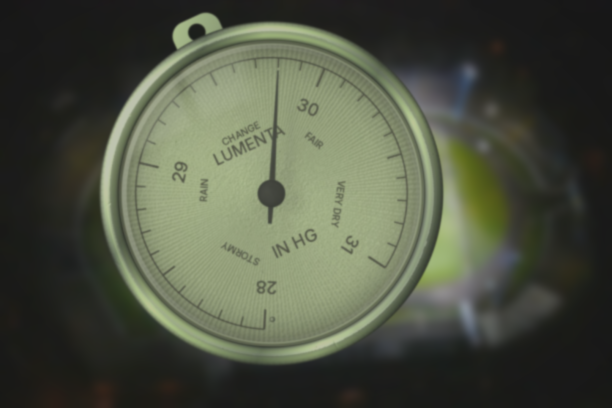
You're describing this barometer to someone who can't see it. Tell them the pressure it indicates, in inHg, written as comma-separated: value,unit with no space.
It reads 29.8,inHg
